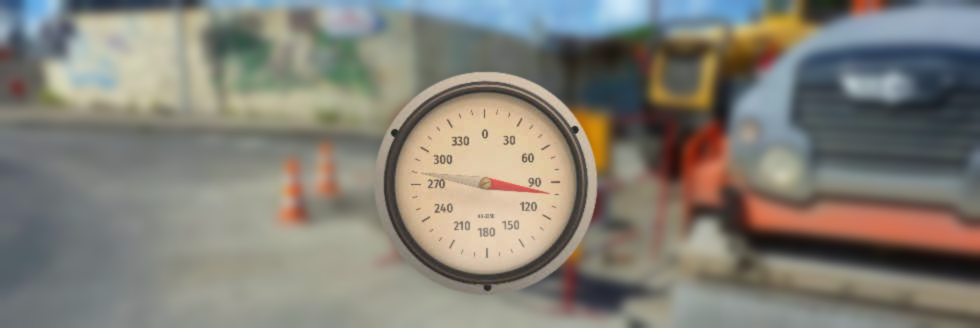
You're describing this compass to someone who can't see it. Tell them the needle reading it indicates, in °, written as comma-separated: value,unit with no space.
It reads 100,°
